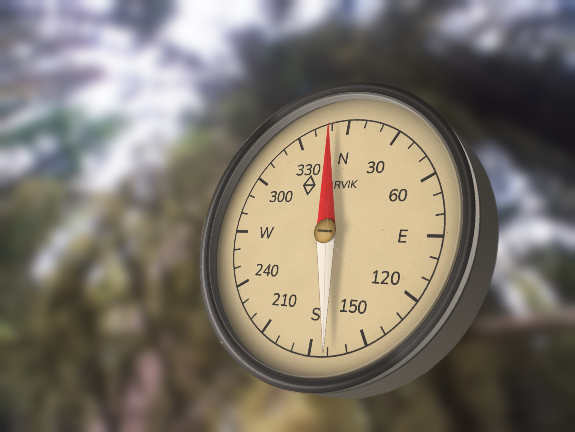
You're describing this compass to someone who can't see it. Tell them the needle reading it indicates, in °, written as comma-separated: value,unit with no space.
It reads 350,°
